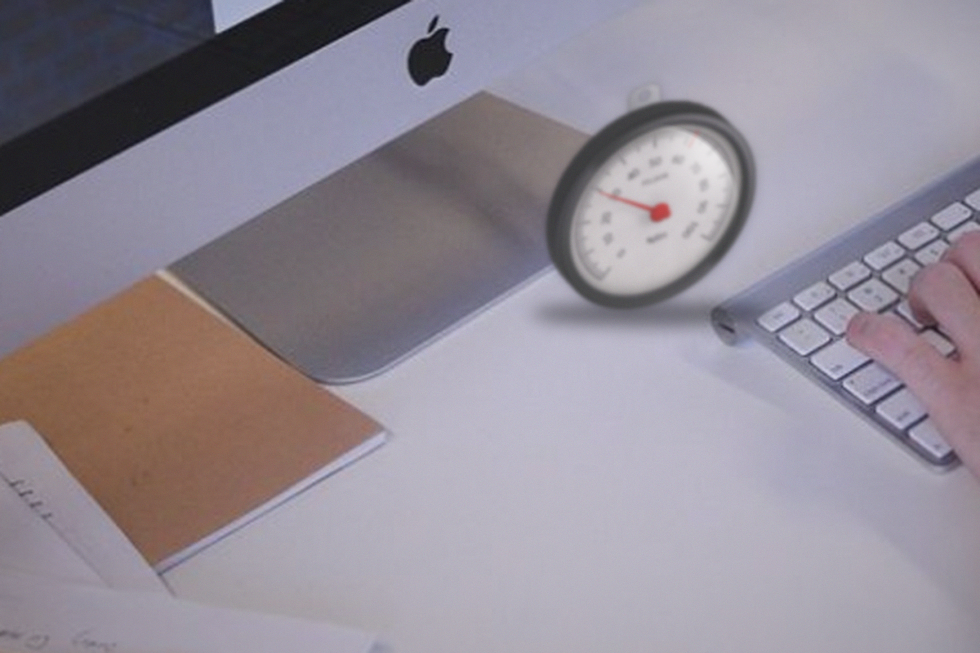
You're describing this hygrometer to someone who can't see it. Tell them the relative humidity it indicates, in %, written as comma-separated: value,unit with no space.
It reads 30,%
